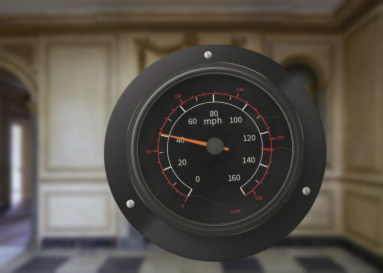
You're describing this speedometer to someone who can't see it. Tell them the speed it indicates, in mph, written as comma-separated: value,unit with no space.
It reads 40,mph
